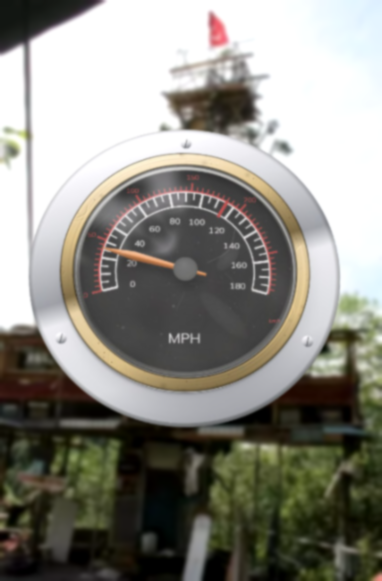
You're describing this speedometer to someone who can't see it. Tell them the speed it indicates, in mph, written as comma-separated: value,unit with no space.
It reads 25,mph
